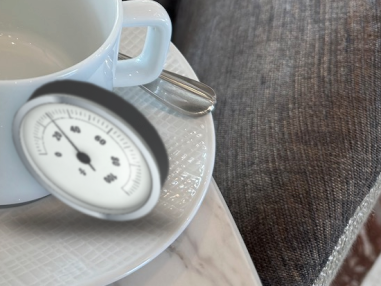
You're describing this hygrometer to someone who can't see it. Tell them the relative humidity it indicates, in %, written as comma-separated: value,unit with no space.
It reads 30,%
